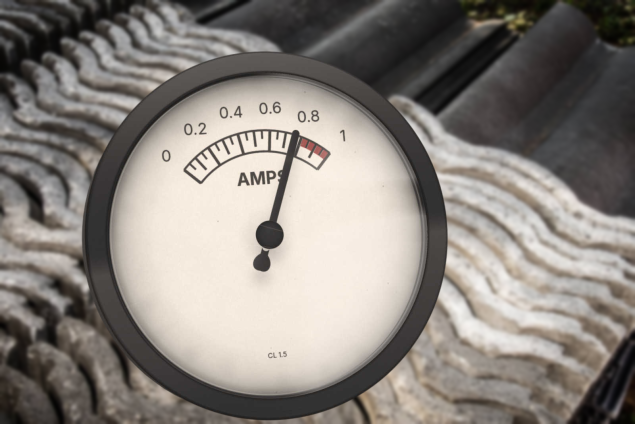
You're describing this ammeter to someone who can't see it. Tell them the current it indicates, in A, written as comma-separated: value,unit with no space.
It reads 0.75,A
